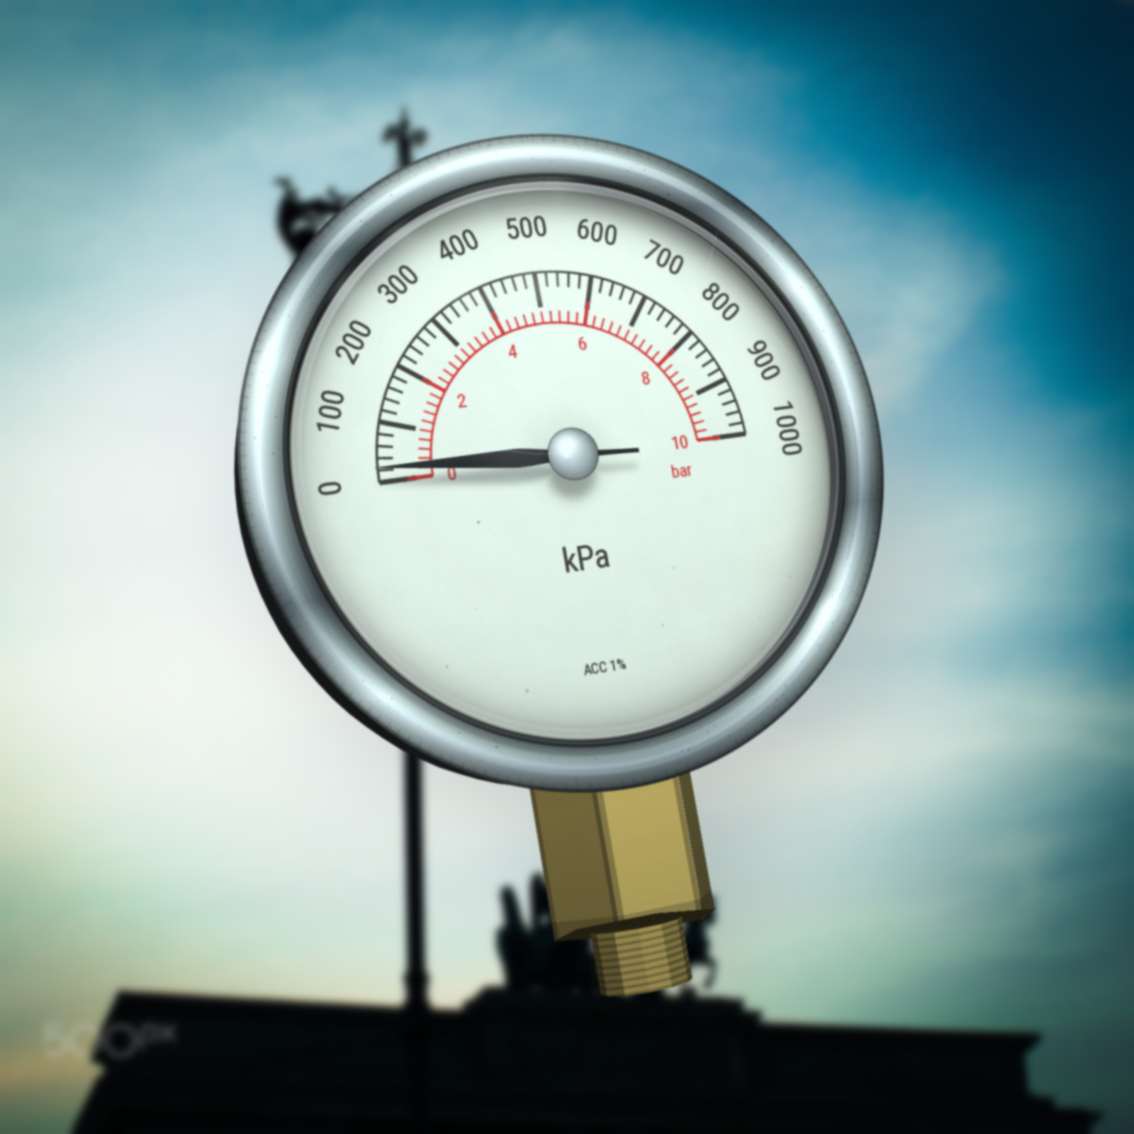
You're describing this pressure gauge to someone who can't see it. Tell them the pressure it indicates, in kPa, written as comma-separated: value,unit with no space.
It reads 20,kPa
